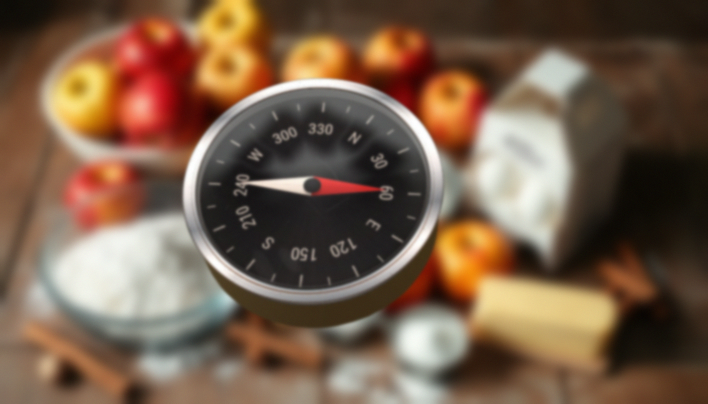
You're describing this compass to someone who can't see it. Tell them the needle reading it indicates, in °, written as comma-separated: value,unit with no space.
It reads 60,°
